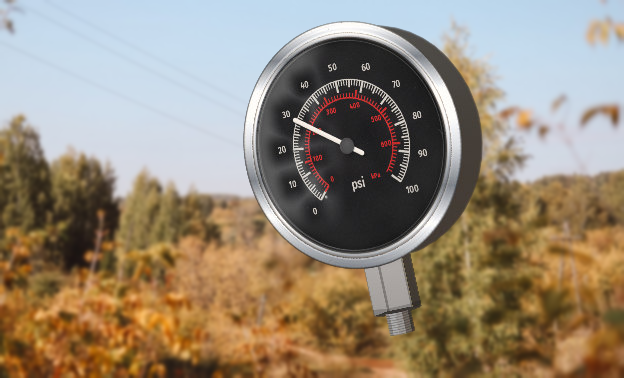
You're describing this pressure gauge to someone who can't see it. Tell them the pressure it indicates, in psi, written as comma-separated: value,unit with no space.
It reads 30,psi
